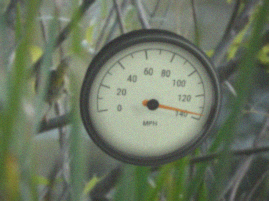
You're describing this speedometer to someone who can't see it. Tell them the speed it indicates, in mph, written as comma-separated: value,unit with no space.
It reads 135,mph
